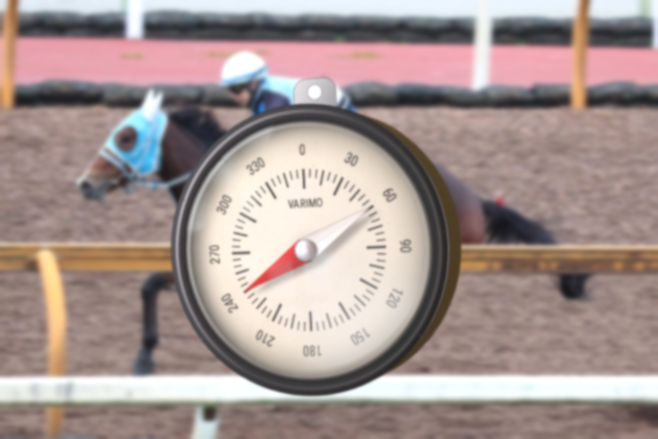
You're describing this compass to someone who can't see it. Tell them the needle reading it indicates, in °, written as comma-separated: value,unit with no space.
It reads 240,°
